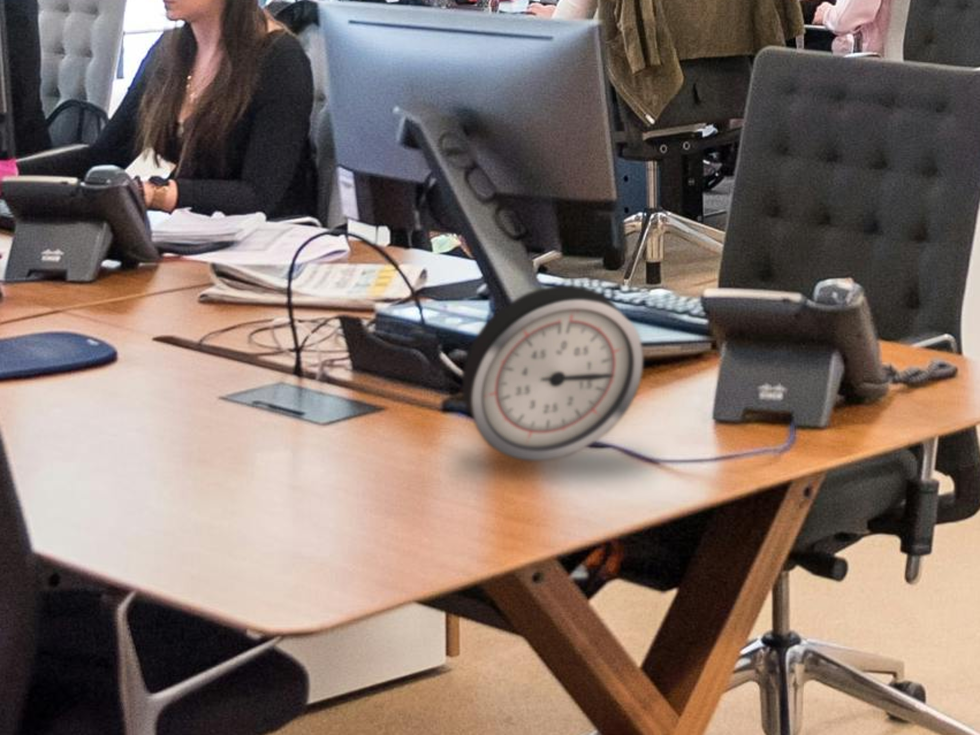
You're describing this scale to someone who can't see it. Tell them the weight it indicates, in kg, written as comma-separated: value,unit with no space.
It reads 1.25,kg
